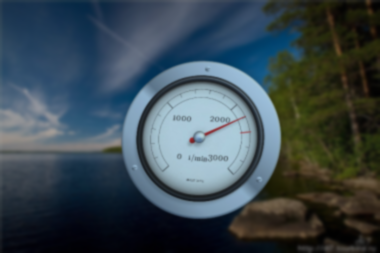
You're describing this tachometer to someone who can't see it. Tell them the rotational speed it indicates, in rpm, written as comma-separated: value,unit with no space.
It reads 2200,rpm
